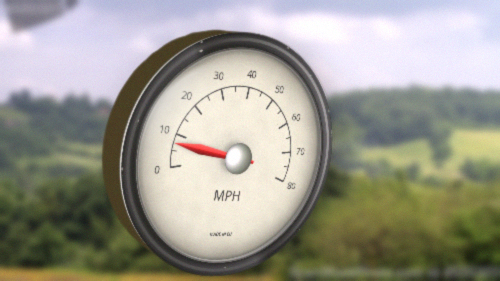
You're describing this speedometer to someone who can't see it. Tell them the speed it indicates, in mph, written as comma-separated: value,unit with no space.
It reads 7.5,mph
